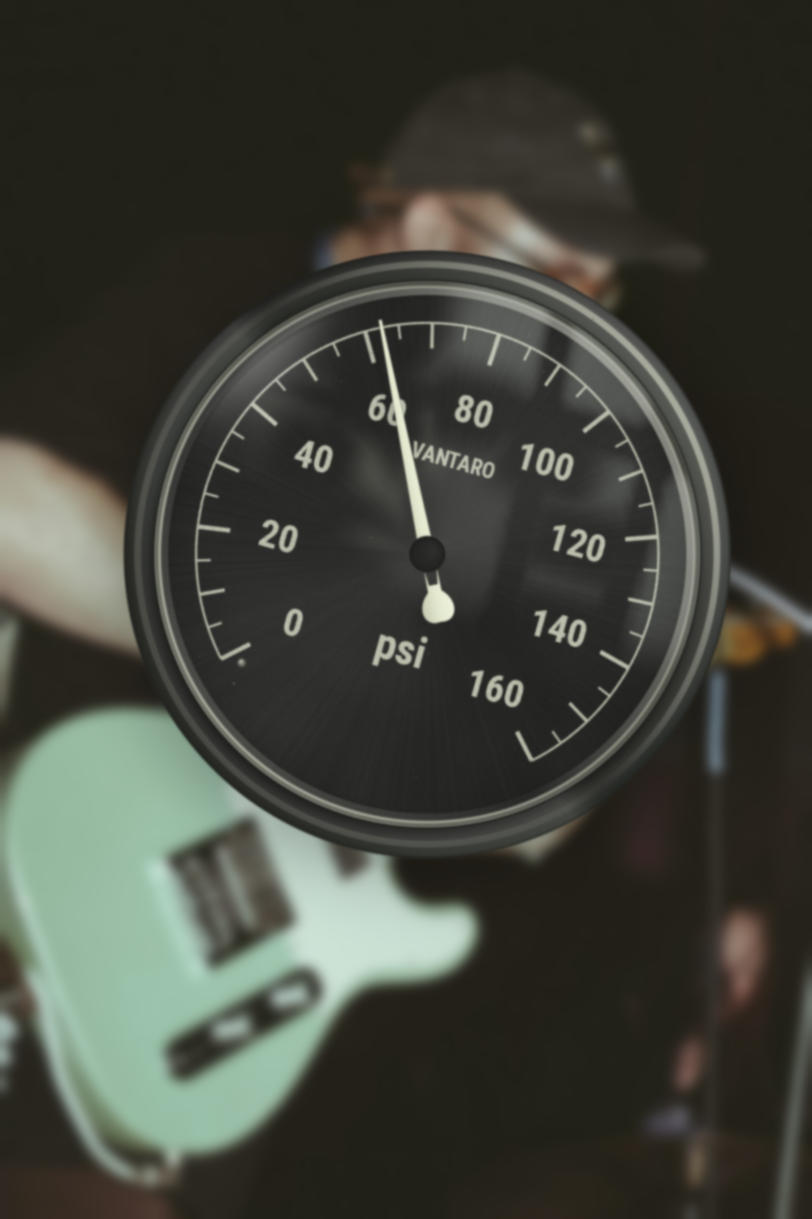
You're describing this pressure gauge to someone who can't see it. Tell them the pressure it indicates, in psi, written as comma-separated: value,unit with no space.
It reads 62.5,psi
